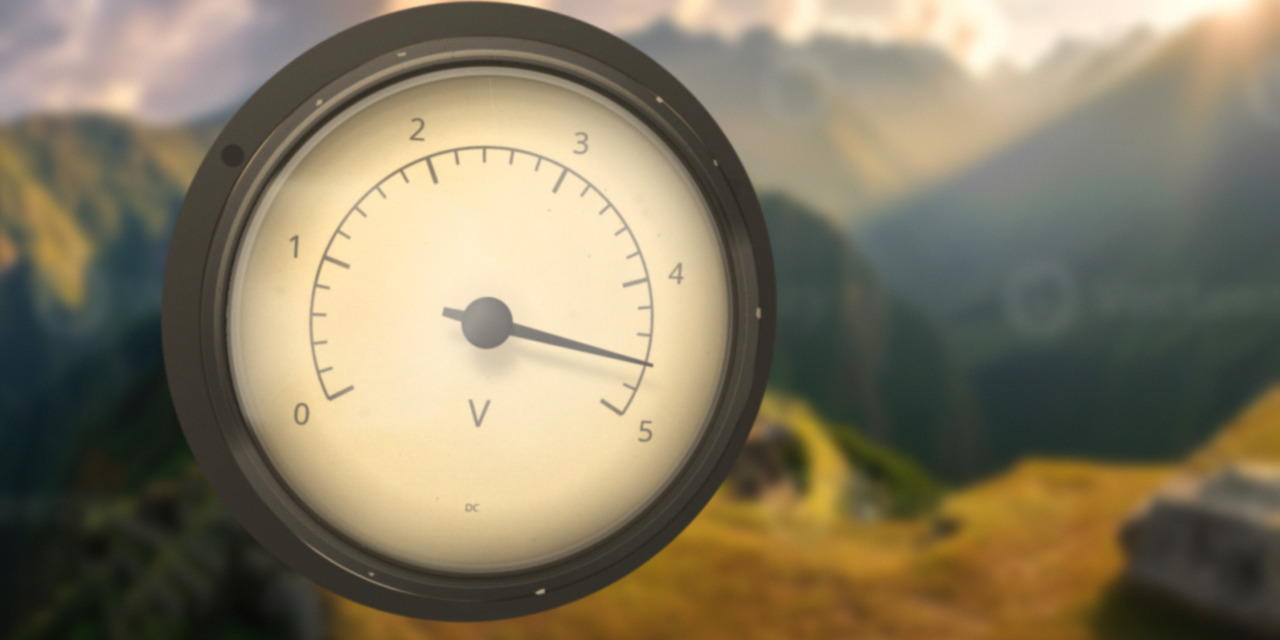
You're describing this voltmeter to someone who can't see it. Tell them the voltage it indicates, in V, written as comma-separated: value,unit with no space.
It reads 4.6,V
